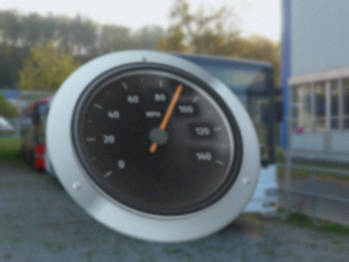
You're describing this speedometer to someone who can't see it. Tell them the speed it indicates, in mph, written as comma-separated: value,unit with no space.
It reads 90,mph
